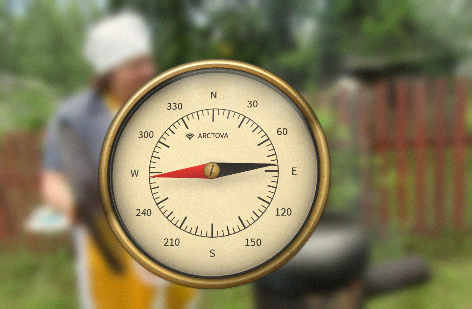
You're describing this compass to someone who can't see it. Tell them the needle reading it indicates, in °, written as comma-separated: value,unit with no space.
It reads 265,°
